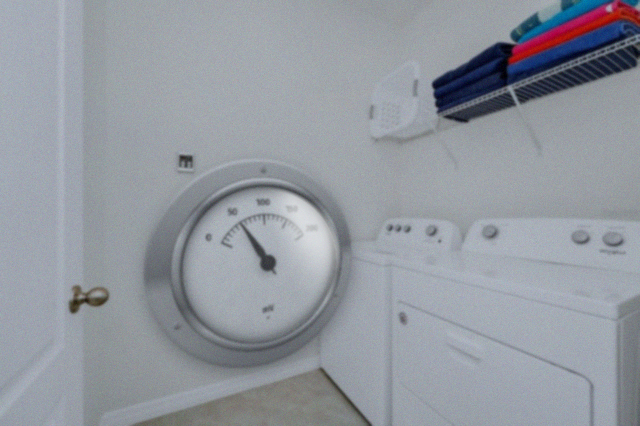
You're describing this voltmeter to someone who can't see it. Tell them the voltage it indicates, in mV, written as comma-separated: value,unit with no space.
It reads 50,mV
